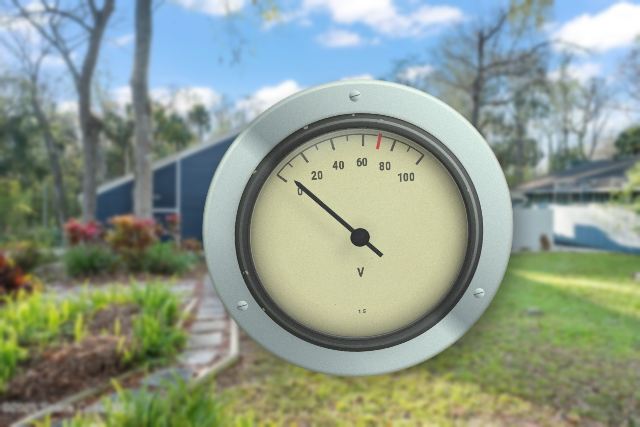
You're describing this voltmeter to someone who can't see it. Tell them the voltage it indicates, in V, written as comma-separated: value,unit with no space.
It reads 5,V
